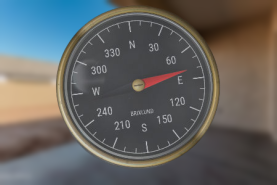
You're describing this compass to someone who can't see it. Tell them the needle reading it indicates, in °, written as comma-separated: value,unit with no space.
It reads 80,°
